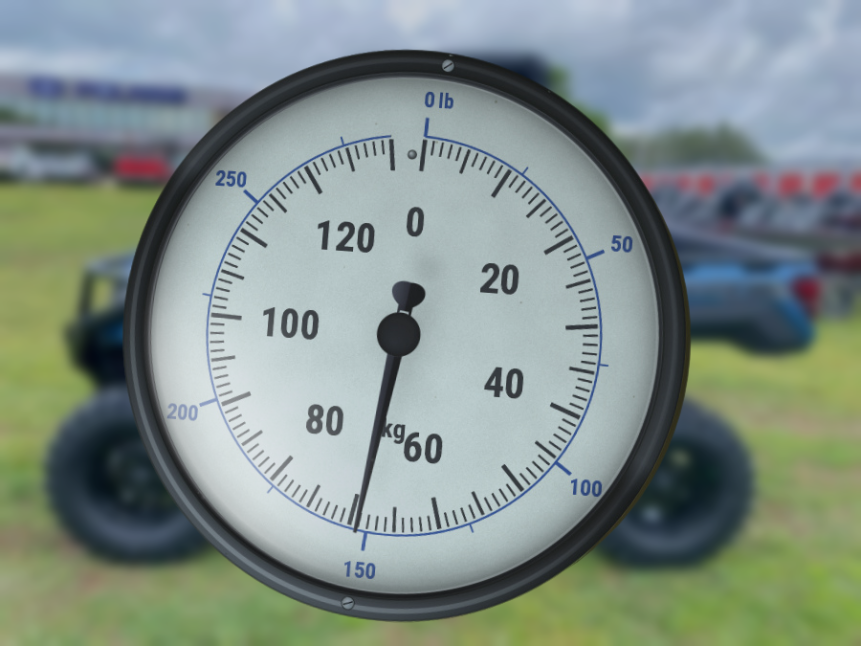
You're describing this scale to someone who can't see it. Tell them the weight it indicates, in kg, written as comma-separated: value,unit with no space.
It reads 69,kg
